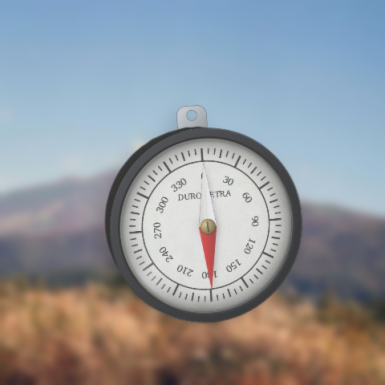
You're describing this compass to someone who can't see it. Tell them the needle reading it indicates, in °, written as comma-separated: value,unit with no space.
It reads 180,°
